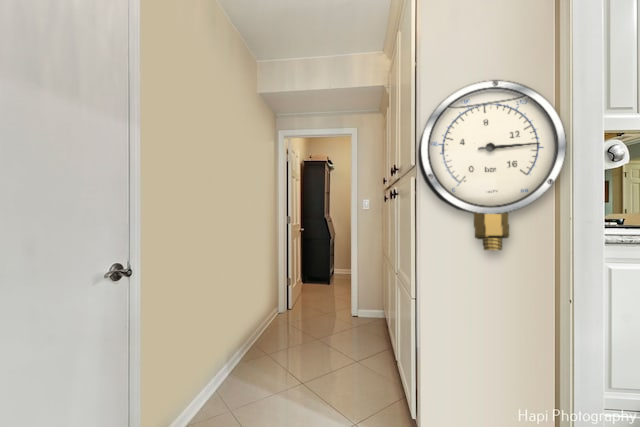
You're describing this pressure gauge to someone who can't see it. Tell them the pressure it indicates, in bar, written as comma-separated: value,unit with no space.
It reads 13.5,bar
